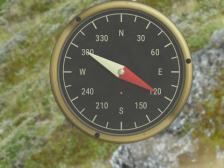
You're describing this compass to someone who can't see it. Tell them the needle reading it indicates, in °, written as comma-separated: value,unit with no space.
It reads 120,°
